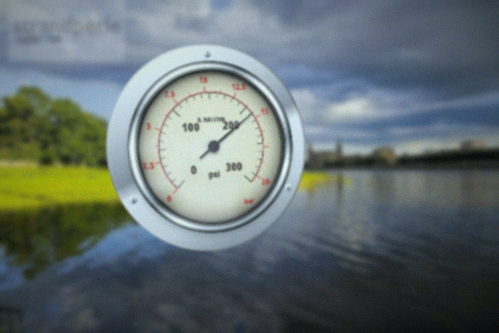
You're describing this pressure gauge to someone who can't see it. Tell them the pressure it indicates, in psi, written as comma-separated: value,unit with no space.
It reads 210,psi
